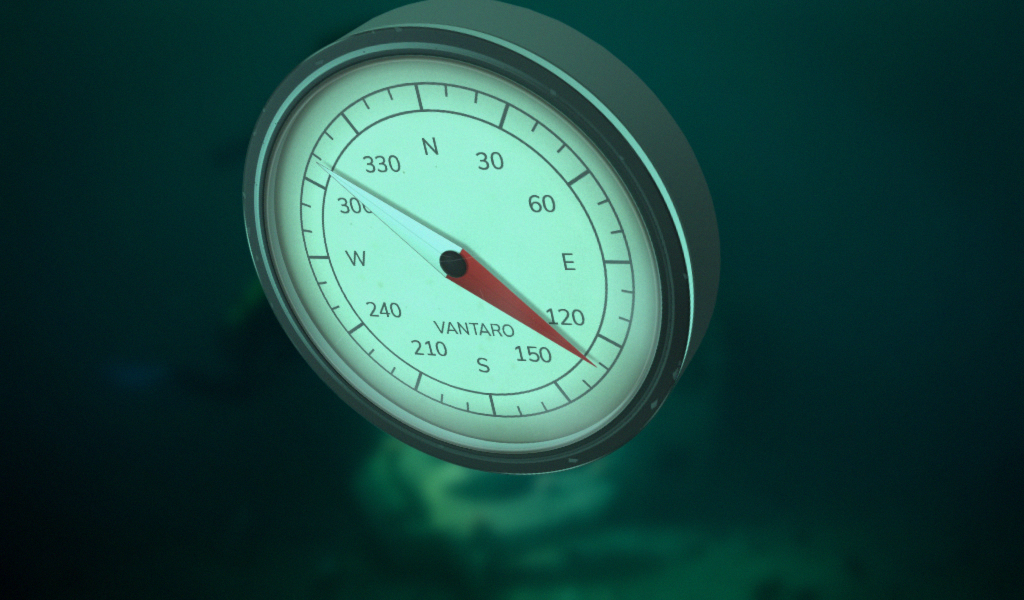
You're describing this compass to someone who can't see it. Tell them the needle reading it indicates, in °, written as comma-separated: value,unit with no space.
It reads 130,°
